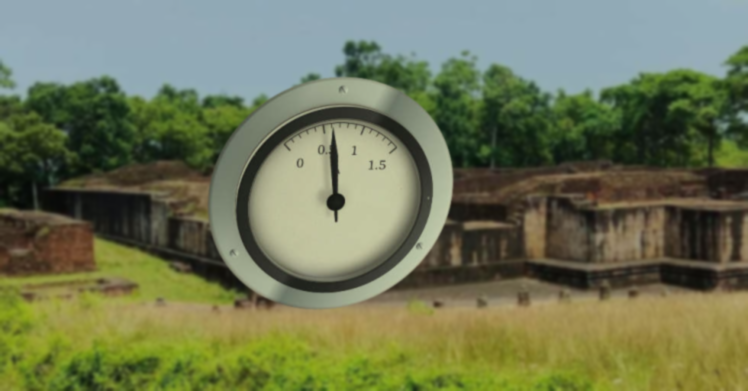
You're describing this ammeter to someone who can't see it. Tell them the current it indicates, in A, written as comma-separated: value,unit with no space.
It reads 0.6,A
